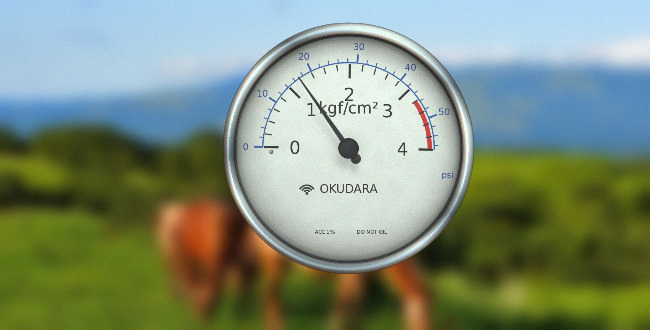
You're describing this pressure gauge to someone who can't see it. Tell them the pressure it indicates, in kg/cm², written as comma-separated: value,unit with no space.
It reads 1.2,kg/cm²
